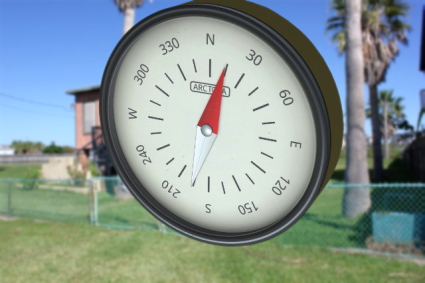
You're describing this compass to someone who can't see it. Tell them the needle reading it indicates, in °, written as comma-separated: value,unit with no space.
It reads 15,°
